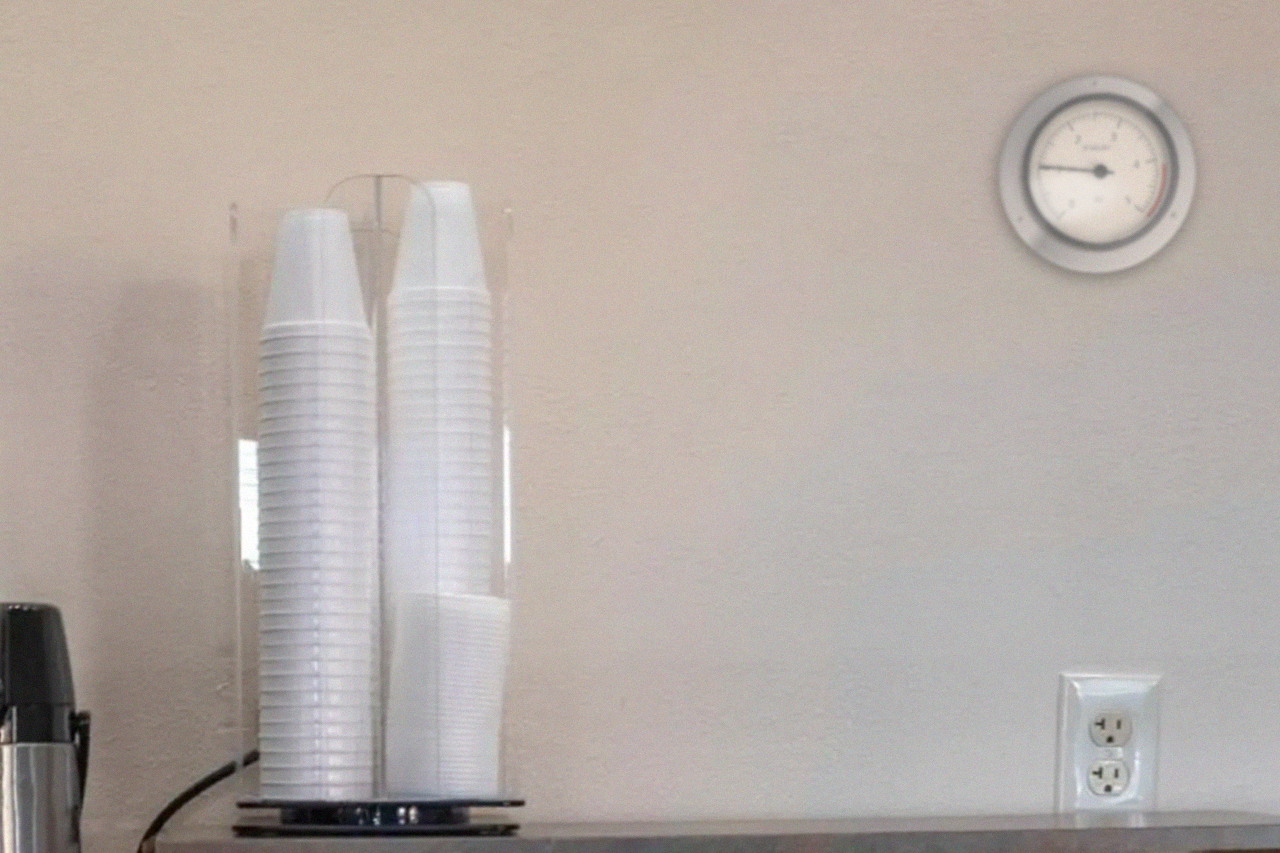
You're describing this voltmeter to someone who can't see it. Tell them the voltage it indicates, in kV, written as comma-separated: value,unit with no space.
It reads 1,kV
